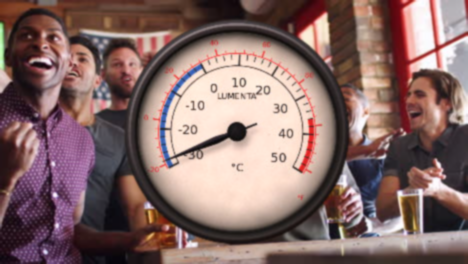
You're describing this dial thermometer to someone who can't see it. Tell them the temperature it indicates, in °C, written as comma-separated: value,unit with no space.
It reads -28,°C
